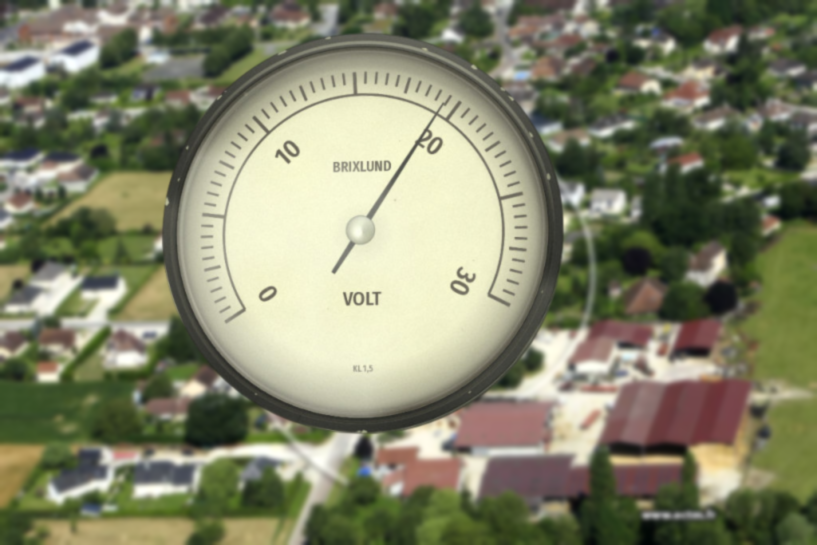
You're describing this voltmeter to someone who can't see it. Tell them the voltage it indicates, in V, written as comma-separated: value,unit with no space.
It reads 19.5,V
